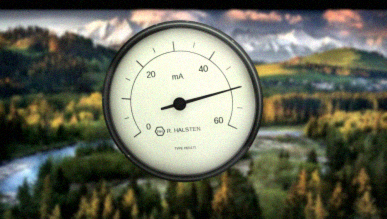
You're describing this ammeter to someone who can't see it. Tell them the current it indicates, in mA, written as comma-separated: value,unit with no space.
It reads 50,mA
